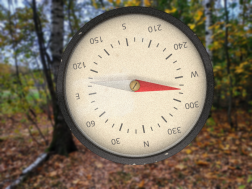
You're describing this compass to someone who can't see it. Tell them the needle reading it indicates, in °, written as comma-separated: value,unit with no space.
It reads 285,°
